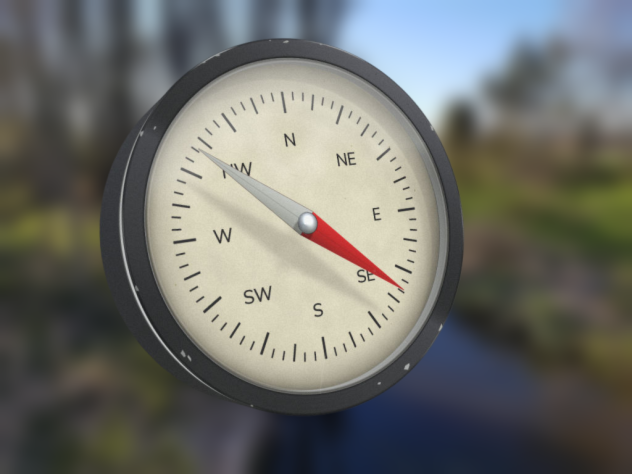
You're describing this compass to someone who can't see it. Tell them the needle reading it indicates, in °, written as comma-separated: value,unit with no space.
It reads 130,°
